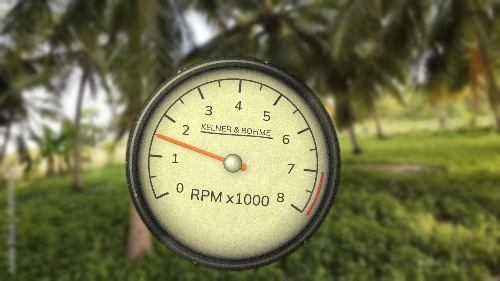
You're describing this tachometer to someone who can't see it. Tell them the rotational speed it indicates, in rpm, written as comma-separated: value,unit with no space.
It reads 1500,rpm
